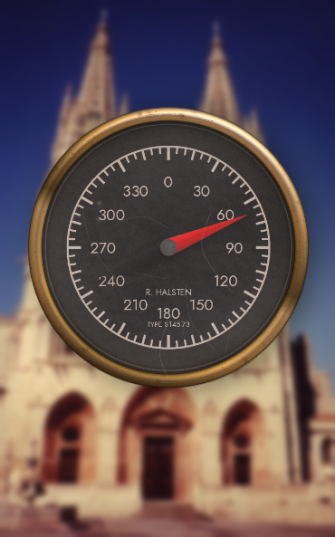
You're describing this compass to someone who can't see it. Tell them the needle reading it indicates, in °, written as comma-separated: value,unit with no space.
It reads 67.5,°
